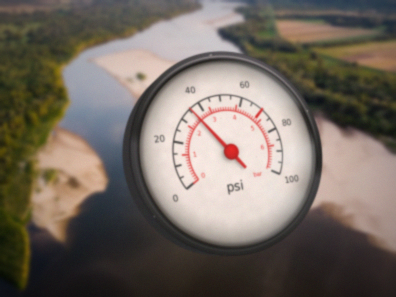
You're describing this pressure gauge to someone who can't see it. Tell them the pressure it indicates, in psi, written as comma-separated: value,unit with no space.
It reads 35,psi
